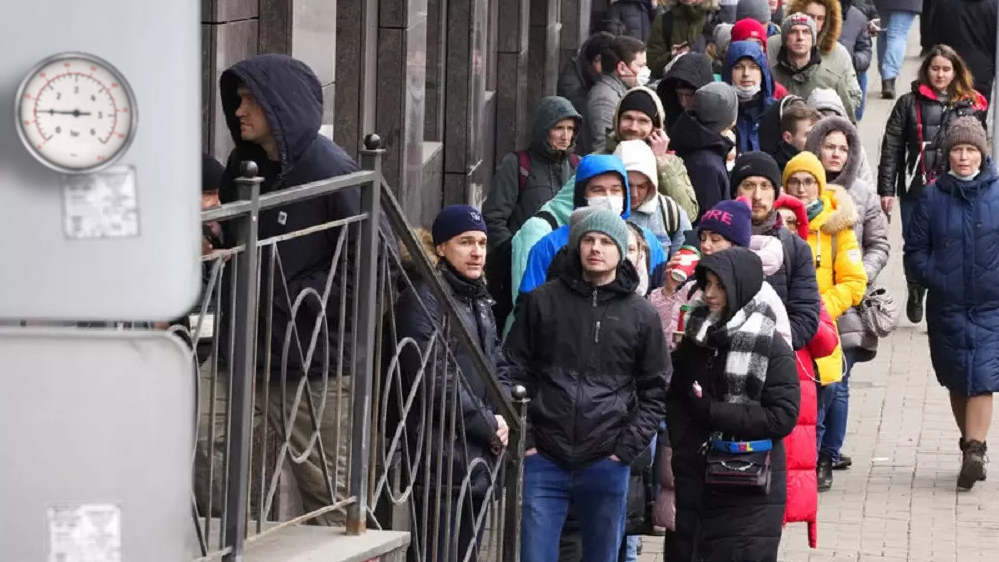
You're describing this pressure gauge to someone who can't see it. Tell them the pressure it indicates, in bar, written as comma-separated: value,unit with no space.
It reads 1,bar
